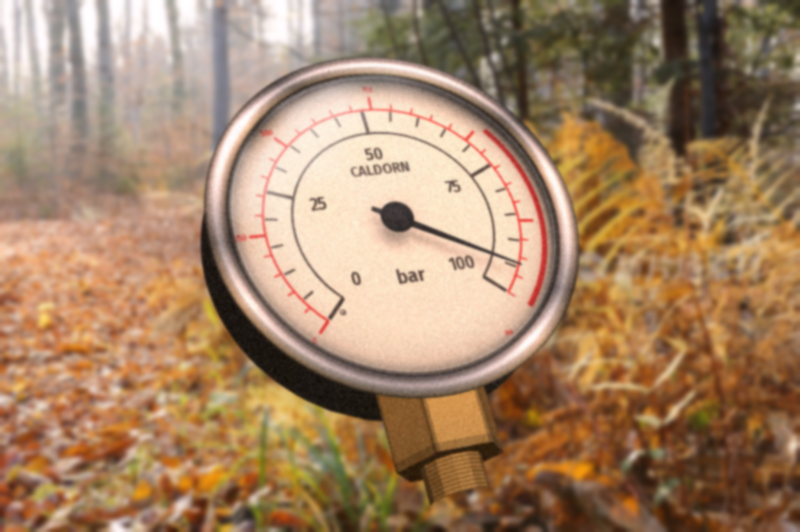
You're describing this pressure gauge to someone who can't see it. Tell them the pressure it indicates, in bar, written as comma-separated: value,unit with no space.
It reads 95,bar
